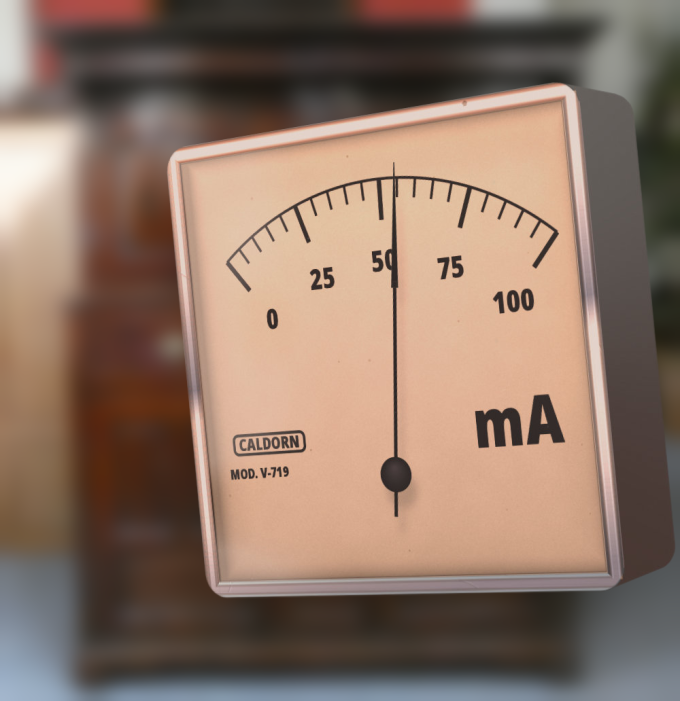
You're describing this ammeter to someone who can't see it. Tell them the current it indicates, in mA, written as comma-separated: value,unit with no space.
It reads 55,mA
